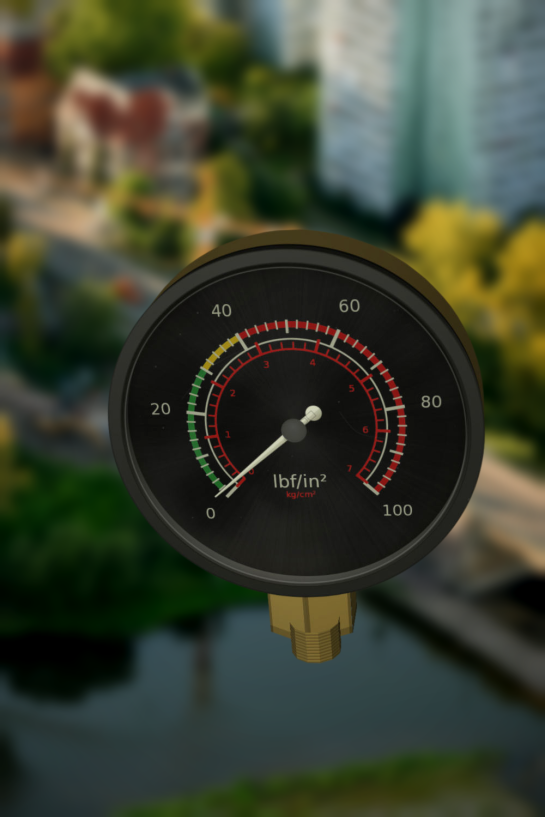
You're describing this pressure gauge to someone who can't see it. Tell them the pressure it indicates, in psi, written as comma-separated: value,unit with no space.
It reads 2,psi
